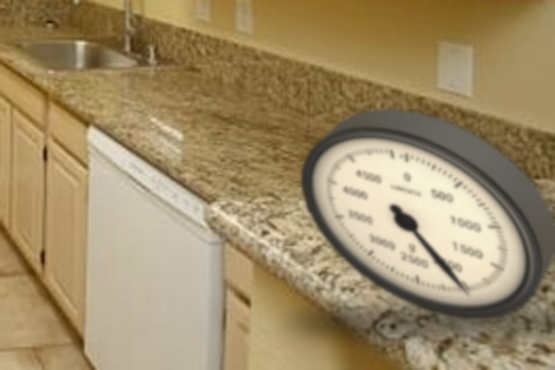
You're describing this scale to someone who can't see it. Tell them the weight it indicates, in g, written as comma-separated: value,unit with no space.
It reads 2000,g
